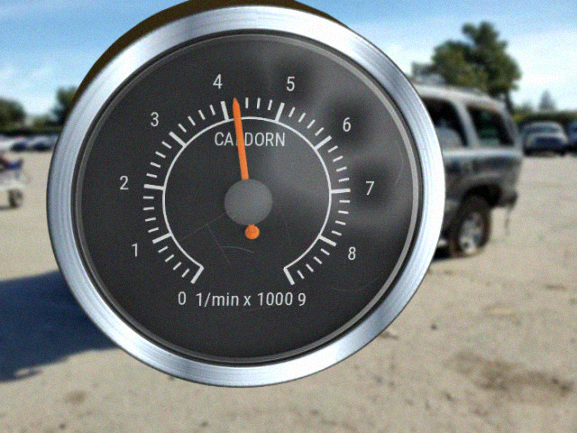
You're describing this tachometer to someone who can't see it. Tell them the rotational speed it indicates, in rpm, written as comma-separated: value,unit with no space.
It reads 4200,rpm
